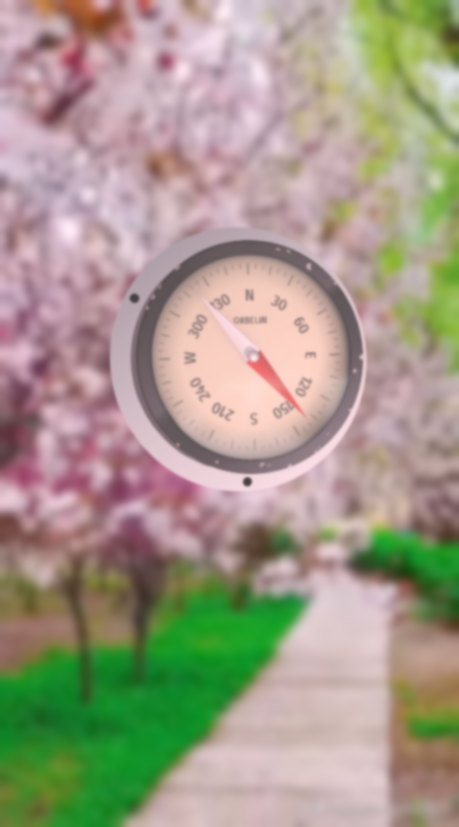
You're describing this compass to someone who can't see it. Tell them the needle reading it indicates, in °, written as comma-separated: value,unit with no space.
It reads 140,°
